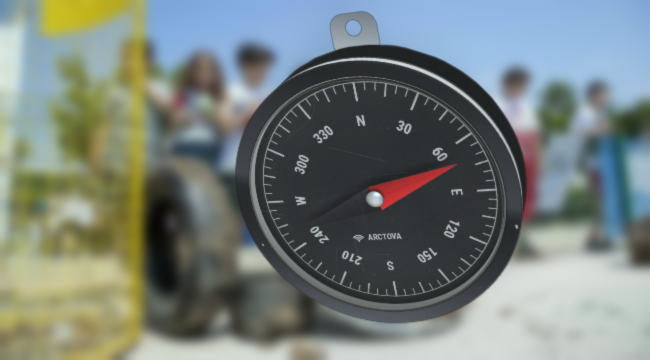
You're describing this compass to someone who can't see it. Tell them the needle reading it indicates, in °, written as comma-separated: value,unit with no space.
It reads 70,°
